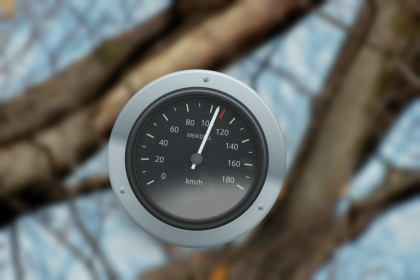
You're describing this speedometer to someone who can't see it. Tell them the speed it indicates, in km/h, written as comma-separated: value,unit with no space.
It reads 105,km/h
